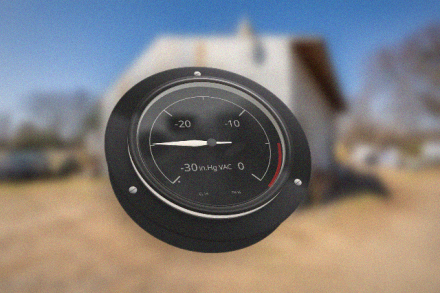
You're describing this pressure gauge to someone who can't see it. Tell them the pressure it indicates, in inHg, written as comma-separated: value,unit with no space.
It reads -25,inHg
